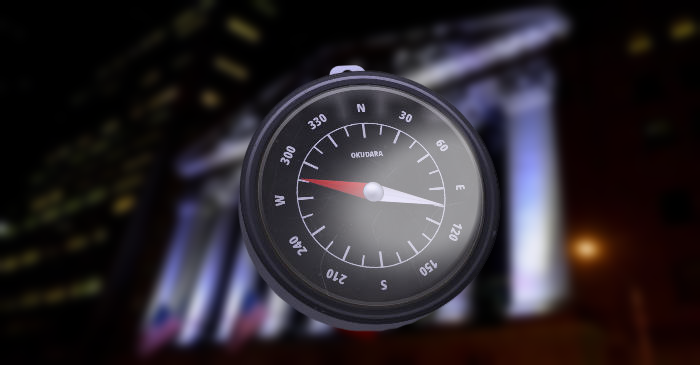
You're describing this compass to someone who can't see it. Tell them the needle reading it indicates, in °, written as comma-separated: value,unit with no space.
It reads 285,°
